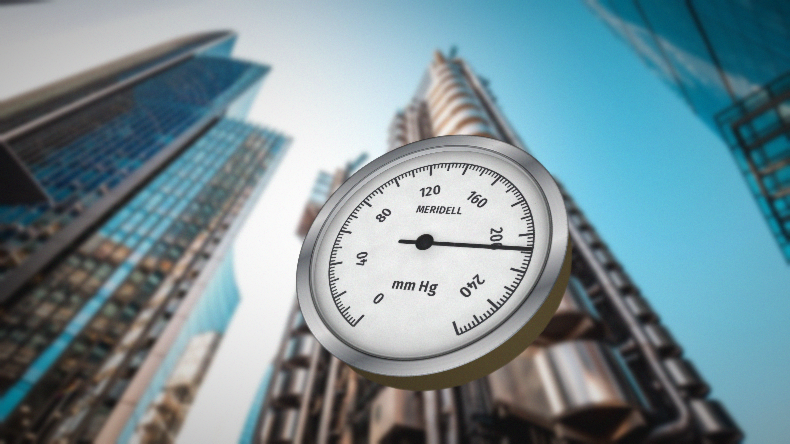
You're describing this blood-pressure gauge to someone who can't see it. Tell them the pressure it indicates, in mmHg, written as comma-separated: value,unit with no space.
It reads 210,mmHg
